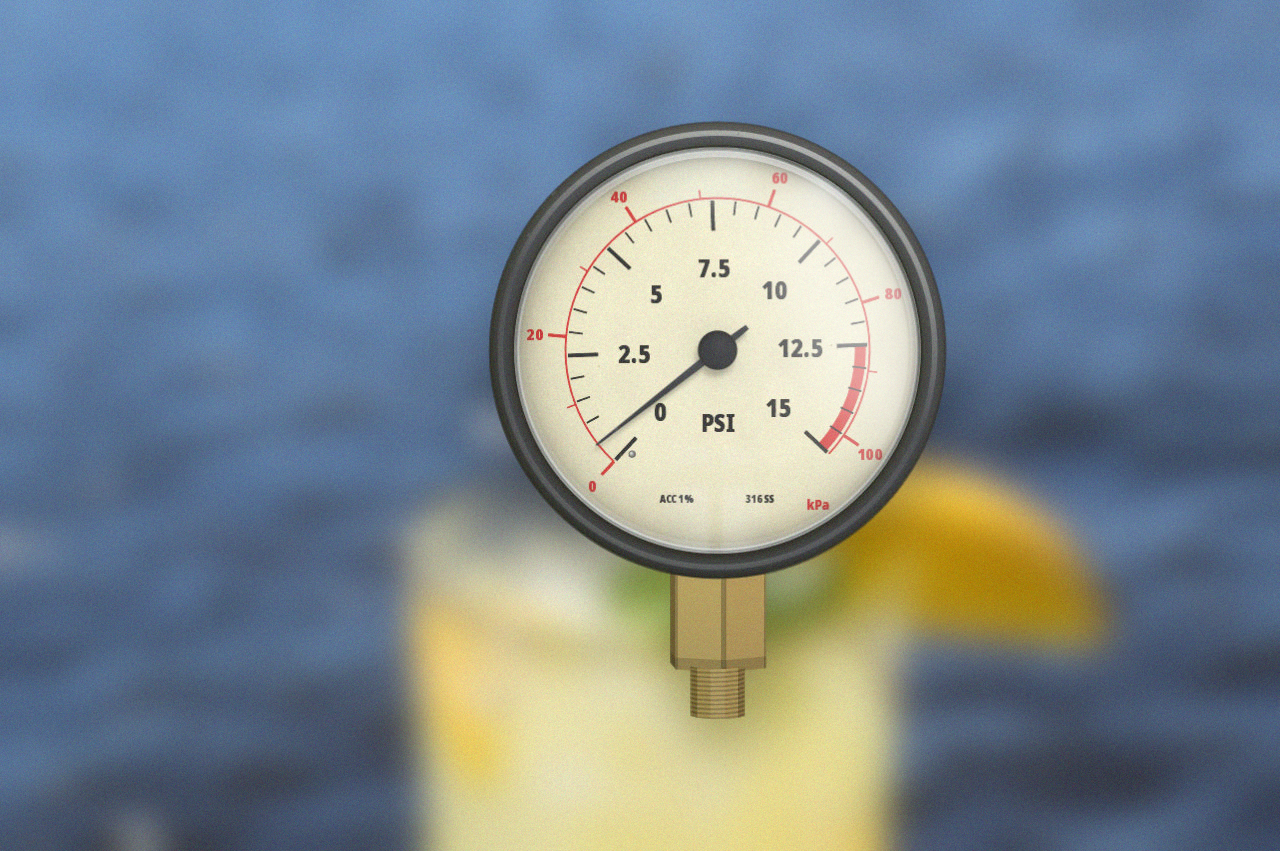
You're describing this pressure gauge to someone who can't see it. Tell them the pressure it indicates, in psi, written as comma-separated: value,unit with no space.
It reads 0.5,psi
